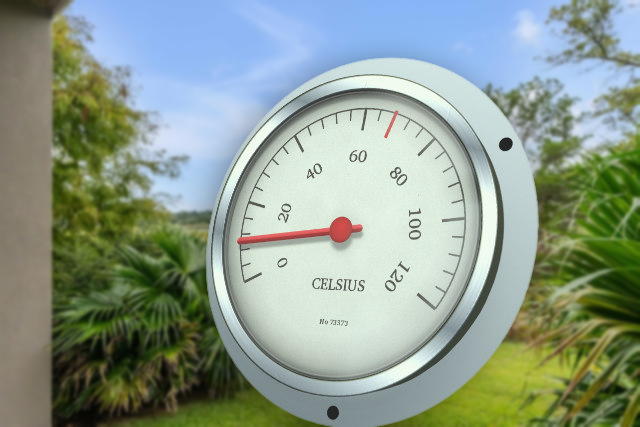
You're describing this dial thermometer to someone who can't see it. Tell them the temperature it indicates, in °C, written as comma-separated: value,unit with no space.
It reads 10,°C
